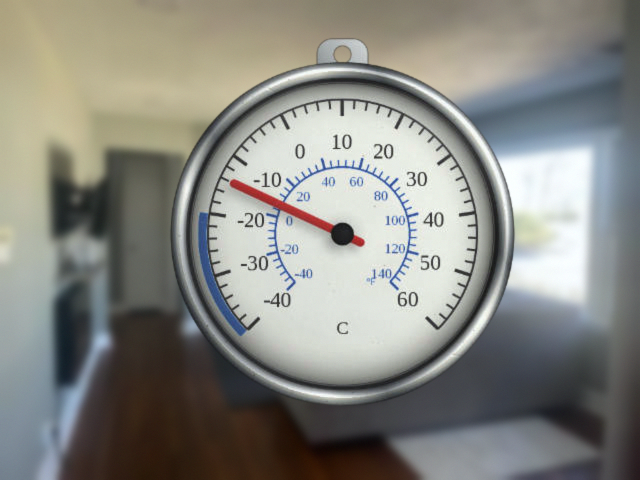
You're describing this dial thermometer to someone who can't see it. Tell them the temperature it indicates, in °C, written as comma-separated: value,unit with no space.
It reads -14,°C
